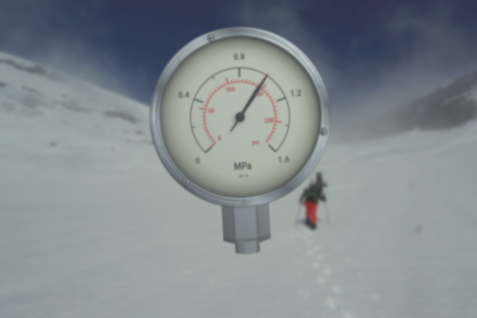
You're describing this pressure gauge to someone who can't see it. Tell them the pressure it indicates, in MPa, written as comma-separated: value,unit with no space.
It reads 1,MPa
